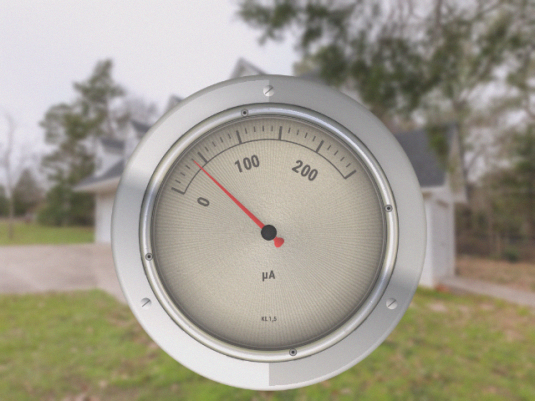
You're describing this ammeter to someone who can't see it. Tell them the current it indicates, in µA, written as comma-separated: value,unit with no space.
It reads 40,µA
